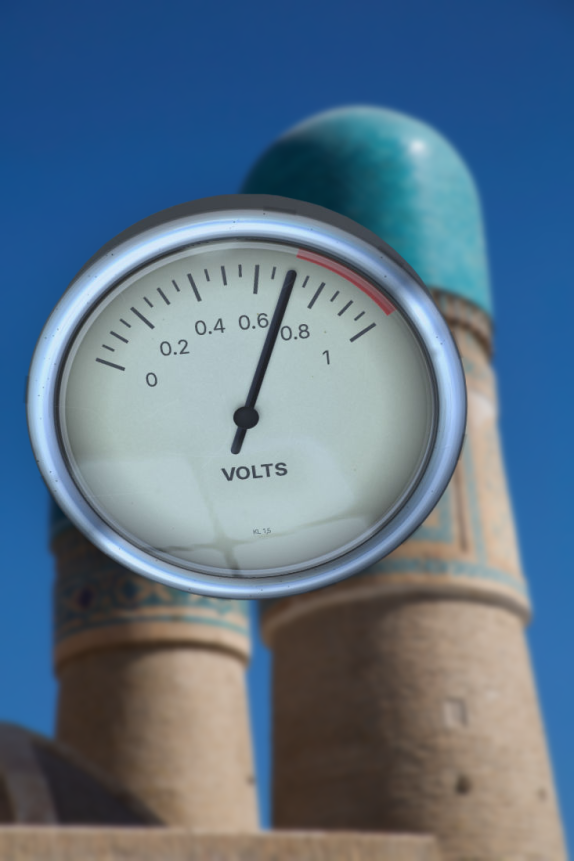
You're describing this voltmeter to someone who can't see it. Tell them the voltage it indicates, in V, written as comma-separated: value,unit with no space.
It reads 0.7,V
